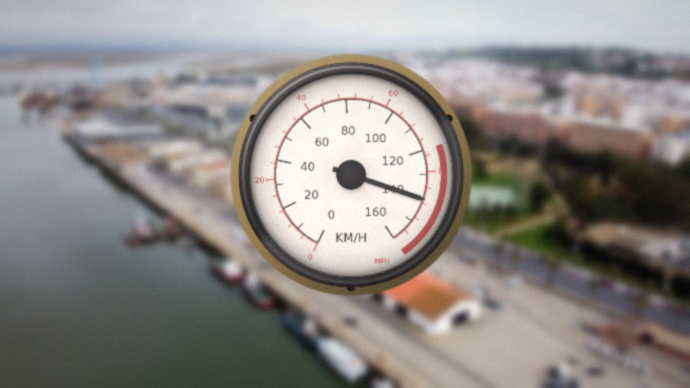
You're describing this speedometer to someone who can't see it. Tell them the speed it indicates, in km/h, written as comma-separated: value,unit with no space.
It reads 140,km/h
